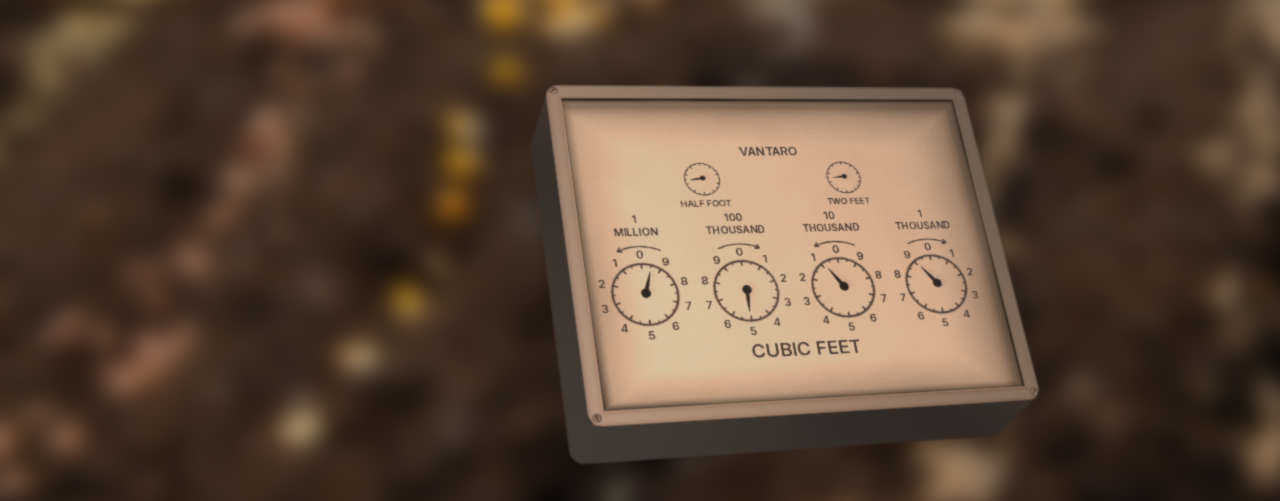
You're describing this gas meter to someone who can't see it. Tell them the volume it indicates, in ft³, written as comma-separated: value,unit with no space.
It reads 950900,ft³
